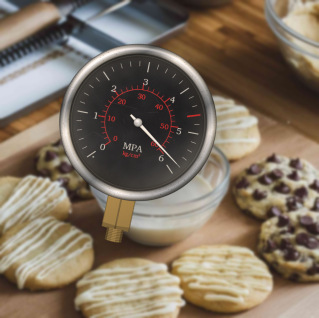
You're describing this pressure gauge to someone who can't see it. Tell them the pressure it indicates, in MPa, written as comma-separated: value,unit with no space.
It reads 5.8,MPa
